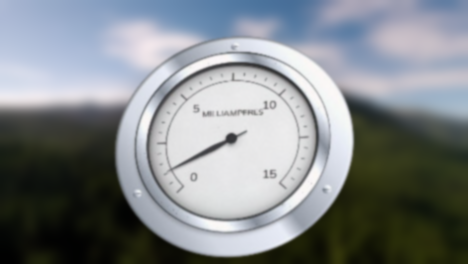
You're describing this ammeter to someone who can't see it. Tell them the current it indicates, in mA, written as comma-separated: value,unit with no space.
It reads 1,mA
